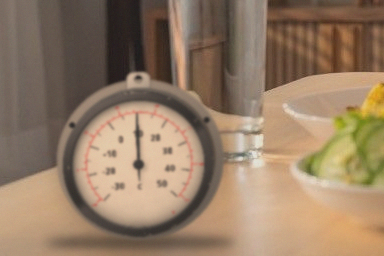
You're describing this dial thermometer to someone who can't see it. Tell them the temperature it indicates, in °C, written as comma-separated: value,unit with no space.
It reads 10,°C
